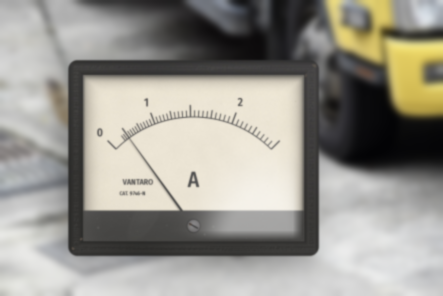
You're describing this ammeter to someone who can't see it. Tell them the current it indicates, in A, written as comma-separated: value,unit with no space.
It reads 0.5,A
